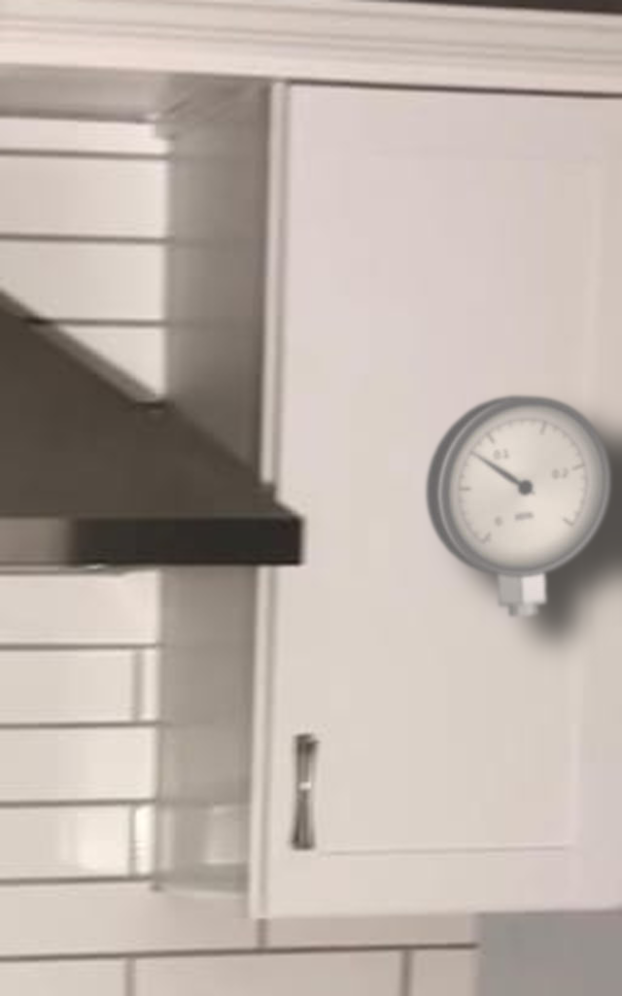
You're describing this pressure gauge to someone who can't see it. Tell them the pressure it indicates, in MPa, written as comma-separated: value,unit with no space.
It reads 0.08,MPa
